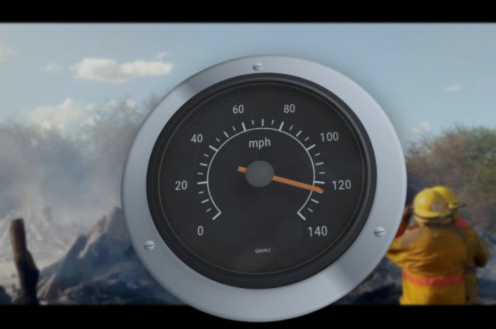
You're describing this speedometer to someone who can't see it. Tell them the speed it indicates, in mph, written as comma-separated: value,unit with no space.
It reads 125,mph
